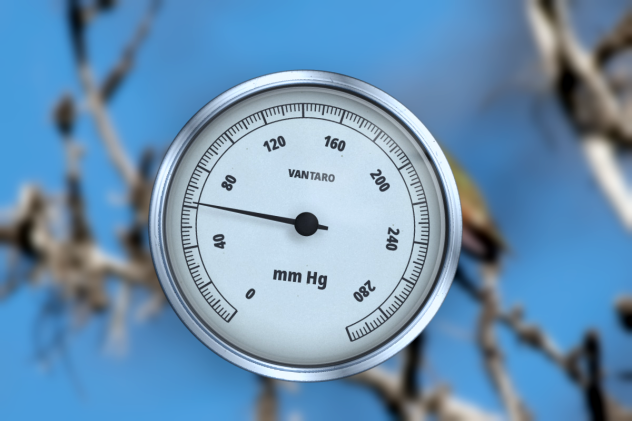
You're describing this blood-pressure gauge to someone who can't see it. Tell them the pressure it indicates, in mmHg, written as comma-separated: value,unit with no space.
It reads 62,mmHg
